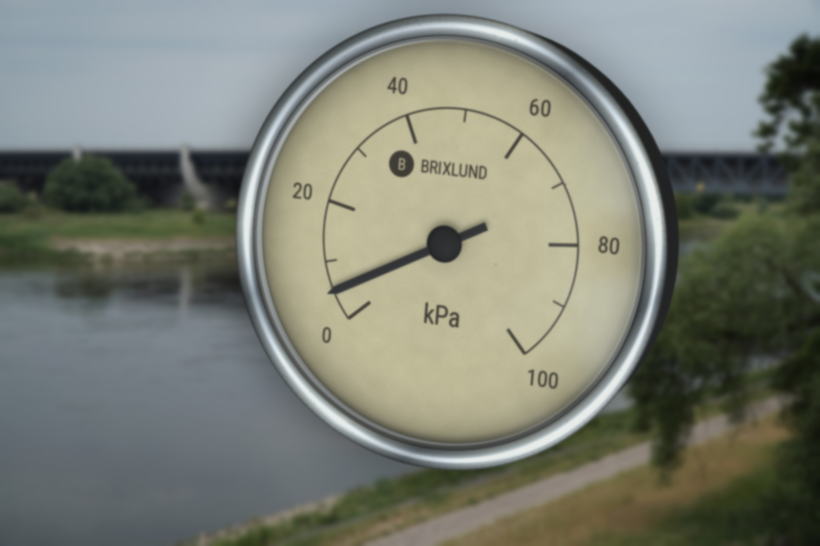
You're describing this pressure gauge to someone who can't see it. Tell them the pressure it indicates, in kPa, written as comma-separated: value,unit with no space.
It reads 5,kPa
